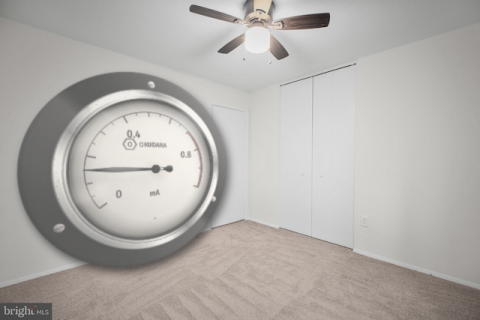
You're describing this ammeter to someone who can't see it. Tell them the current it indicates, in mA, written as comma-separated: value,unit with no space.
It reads 0.15,mA
